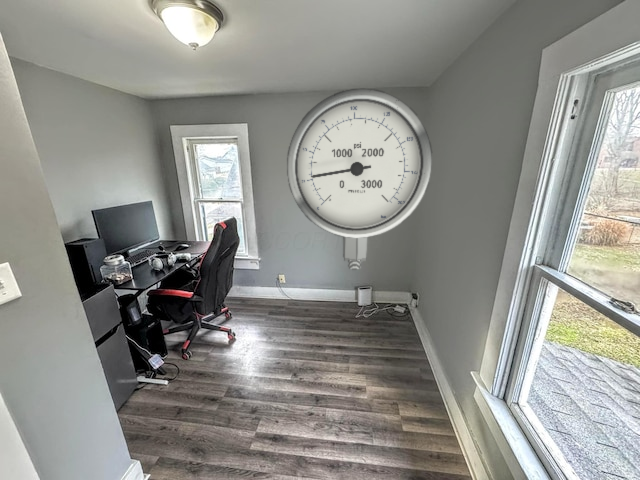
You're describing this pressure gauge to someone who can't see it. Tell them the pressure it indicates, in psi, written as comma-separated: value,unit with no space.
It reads 400,psi
